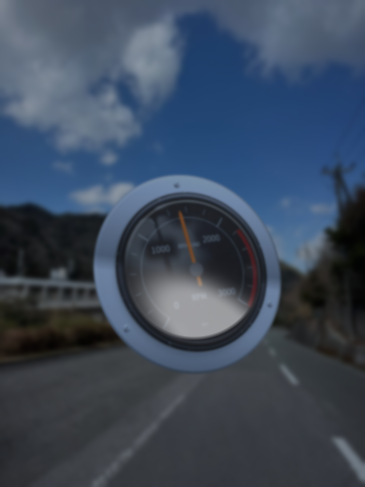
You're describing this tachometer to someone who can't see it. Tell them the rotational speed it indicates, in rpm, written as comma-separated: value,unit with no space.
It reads 1500,rpm
